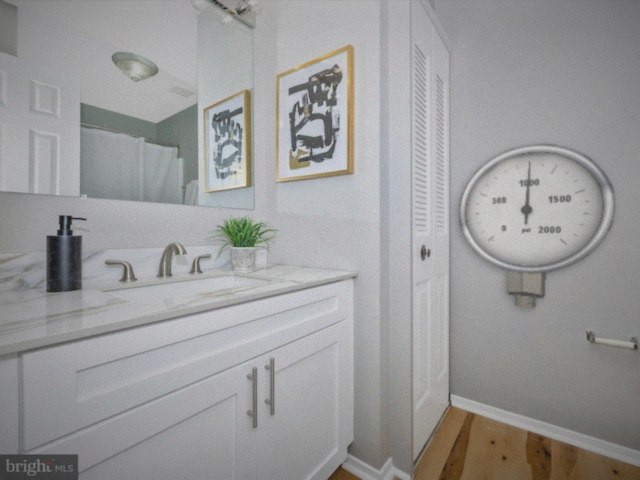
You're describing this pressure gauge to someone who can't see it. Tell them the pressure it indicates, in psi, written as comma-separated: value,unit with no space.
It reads 1000,psi
